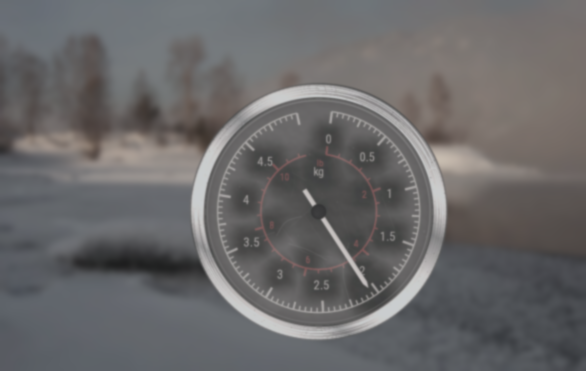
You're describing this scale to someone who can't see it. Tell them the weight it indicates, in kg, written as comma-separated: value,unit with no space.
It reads 2.05,kg
